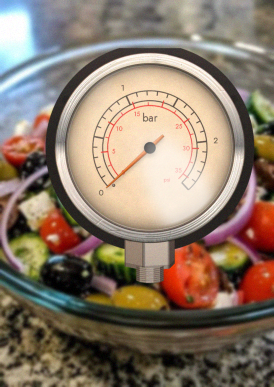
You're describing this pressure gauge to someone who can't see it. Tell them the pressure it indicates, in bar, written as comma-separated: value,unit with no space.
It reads 0,bar
